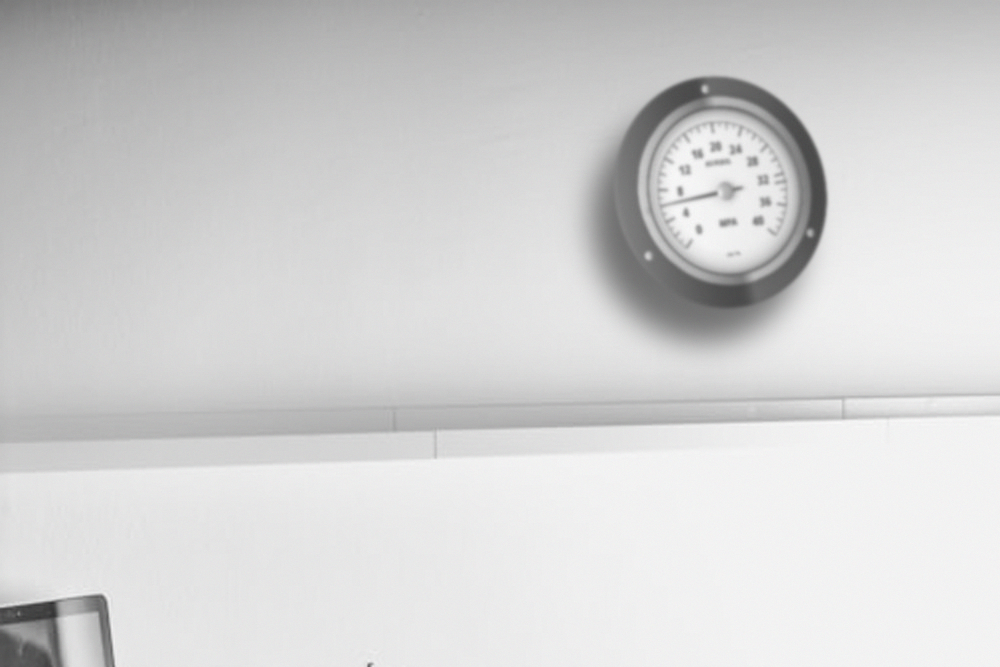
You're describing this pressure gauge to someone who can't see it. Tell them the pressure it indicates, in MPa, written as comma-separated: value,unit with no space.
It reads 6,MPa
